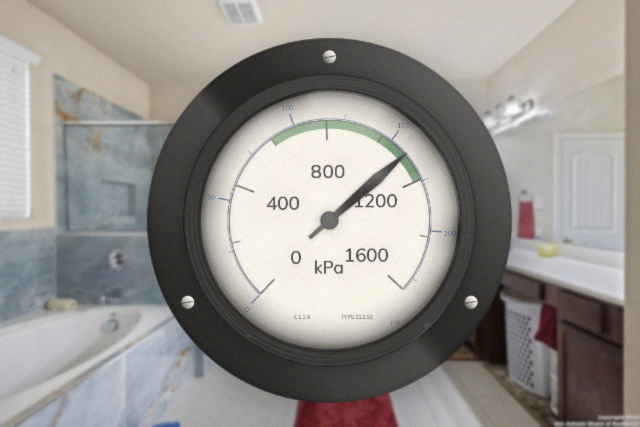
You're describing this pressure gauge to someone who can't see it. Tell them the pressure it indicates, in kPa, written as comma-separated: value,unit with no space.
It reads 1100,kPa
